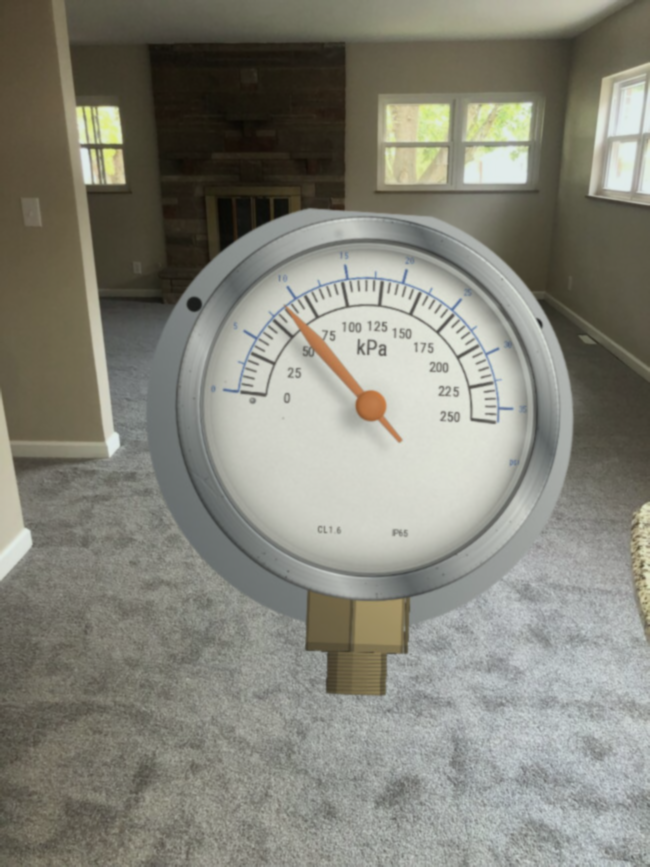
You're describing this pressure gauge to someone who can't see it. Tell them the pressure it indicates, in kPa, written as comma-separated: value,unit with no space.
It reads 60,kPa
